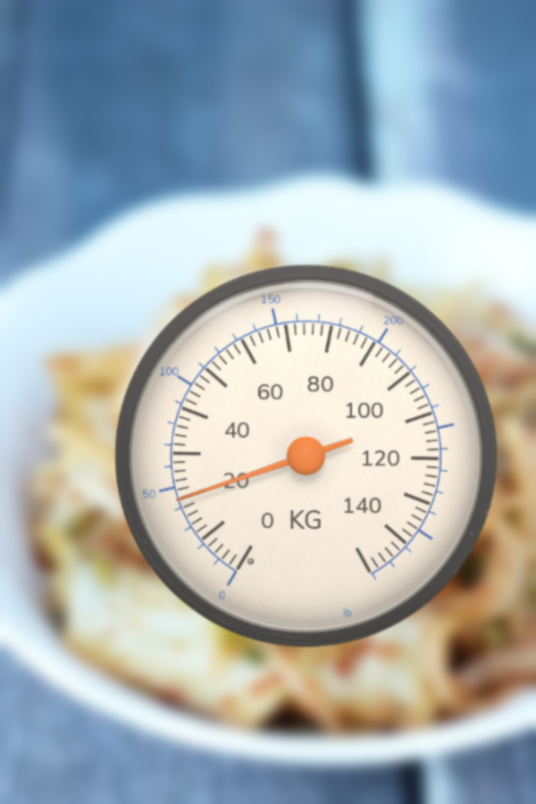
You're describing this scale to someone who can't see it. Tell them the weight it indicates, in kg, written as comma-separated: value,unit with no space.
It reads 20,kg
